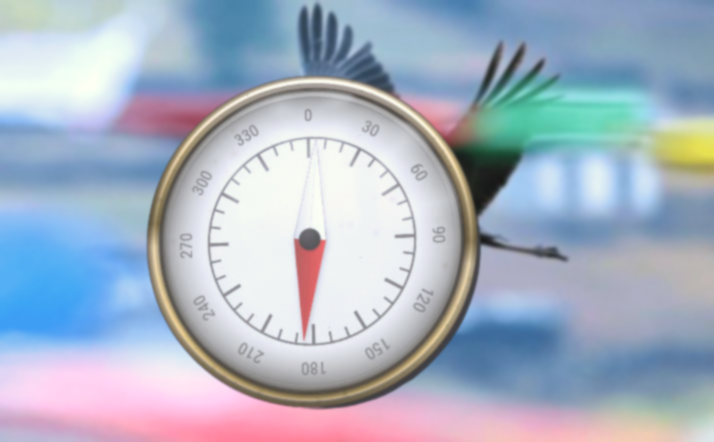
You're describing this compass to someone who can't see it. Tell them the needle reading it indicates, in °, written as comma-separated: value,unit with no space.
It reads 185,°
